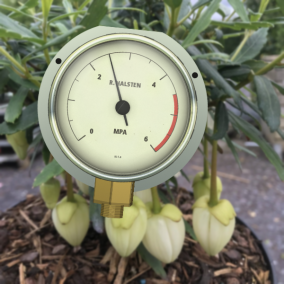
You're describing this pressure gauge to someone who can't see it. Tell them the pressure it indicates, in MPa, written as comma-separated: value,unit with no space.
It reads 2.5,MPa
